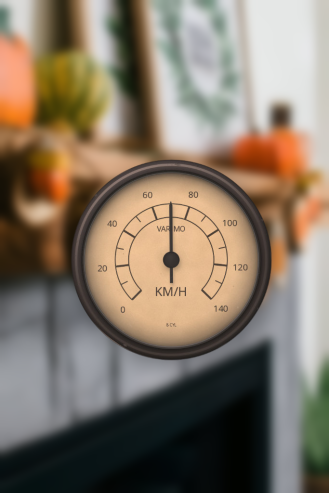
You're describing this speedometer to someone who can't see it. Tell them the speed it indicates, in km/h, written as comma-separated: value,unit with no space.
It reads 70,km/h
